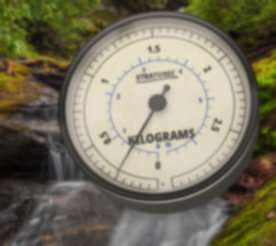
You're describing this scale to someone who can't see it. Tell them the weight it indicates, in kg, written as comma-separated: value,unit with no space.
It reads 0.25,kg
